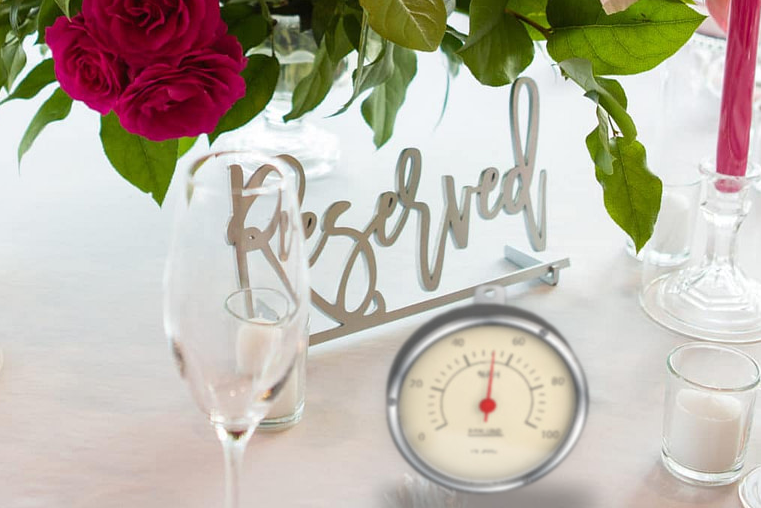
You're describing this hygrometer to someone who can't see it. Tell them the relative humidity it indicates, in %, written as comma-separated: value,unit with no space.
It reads 52,%
